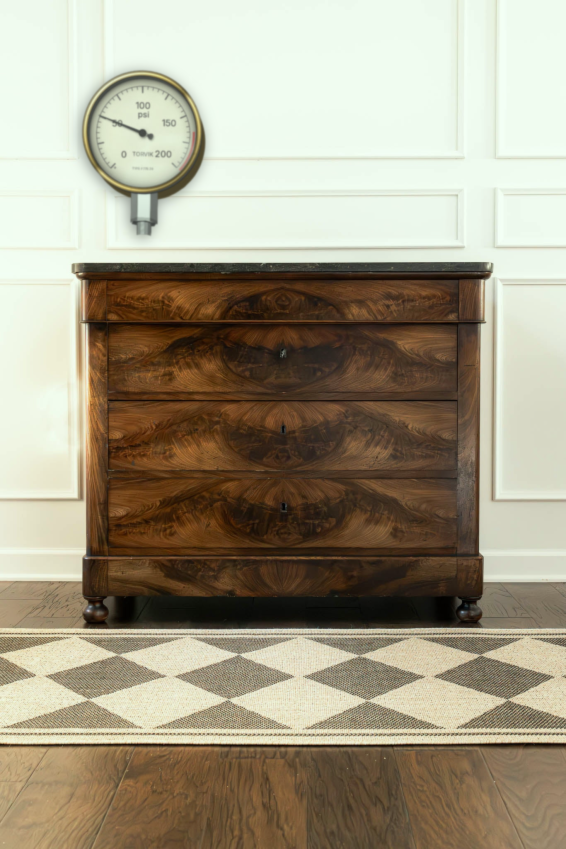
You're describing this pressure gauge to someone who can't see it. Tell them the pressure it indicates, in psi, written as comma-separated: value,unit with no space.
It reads 50,psi
